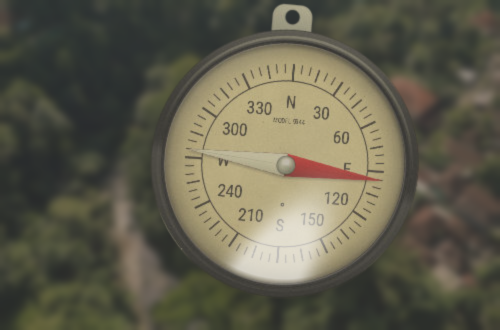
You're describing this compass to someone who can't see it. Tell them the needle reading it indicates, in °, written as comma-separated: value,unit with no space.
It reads 95,°
